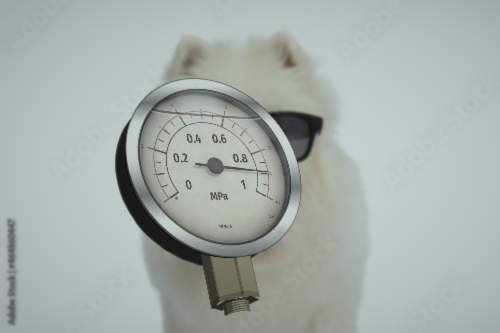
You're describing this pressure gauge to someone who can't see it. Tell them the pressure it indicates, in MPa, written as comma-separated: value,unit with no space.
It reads 0.9,MPa
